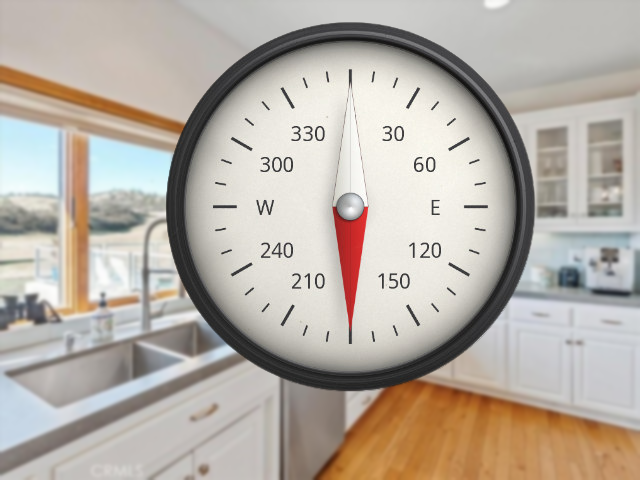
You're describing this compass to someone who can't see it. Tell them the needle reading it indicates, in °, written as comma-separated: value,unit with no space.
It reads 180,°
